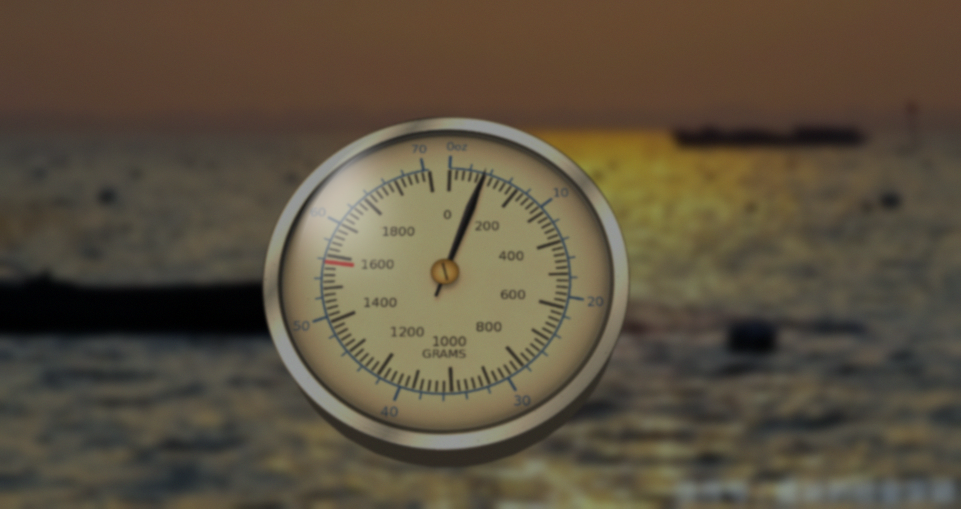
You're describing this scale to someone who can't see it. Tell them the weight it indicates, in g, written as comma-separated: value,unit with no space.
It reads 100,g
